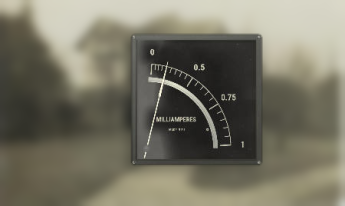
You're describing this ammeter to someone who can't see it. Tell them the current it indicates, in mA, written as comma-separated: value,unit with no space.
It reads 0.25,mA
